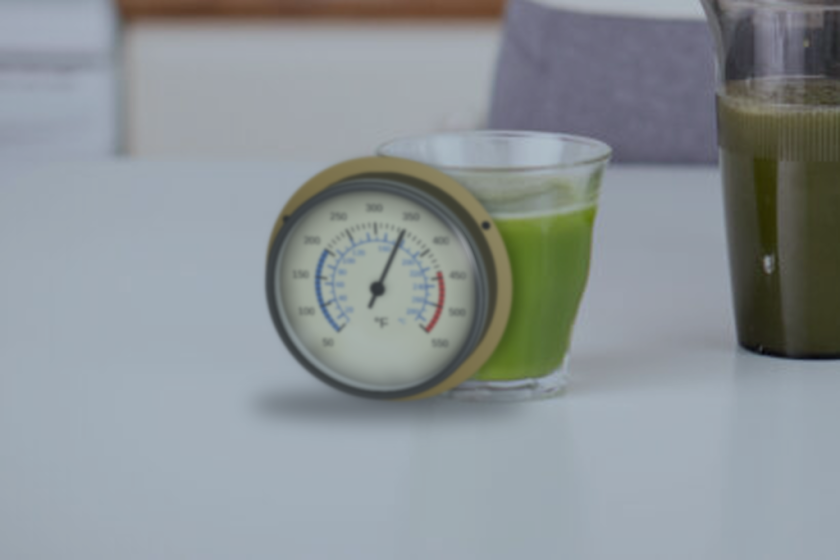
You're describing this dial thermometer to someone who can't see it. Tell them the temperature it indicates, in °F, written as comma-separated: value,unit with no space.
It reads 350,°F
